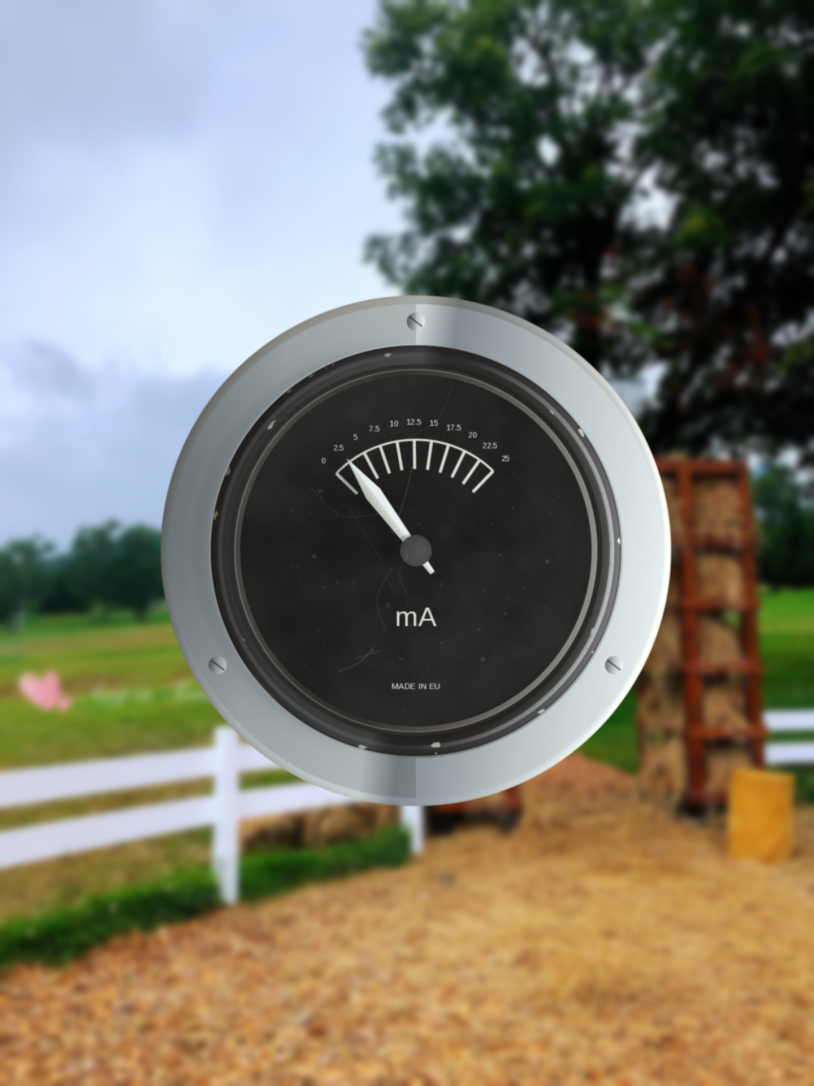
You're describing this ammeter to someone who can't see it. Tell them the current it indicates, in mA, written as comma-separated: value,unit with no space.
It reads 2.5,mA
